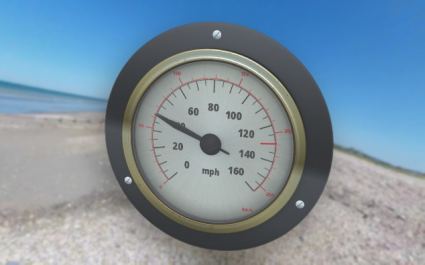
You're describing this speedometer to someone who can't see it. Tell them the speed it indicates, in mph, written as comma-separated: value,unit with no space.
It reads 40,mph
